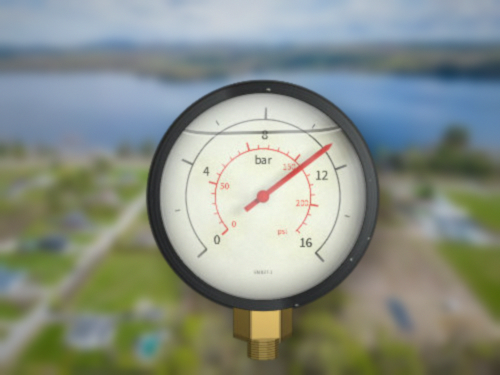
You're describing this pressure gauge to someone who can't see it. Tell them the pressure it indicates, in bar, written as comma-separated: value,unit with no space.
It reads 11,bar
